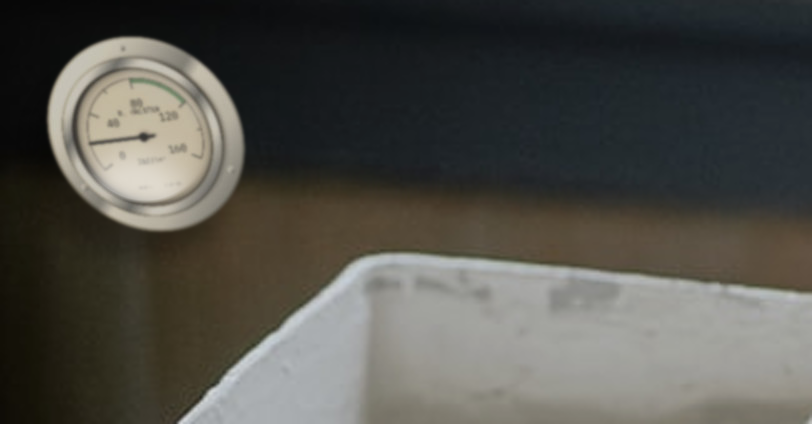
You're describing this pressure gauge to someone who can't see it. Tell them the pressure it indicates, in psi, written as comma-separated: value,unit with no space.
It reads 20,psi
